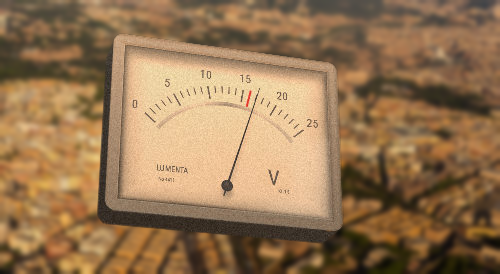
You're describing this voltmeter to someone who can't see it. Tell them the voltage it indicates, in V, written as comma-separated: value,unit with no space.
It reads 17,V
